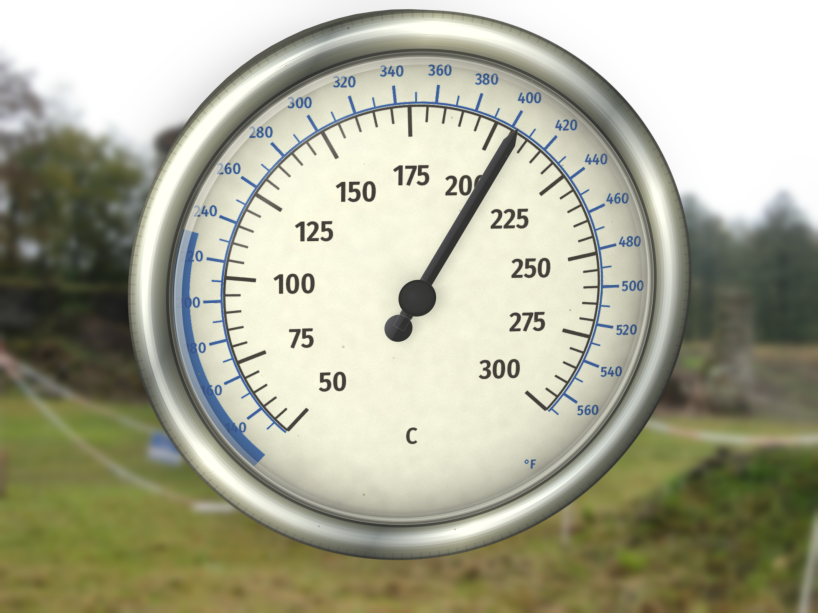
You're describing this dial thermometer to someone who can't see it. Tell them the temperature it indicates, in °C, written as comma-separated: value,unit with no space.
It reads 205,°C
